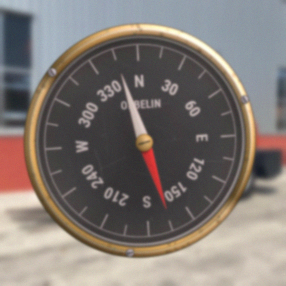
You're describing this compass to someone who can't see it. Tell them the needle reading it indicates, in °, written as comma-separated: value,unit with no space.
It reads 165,°
